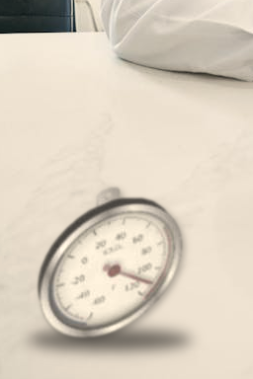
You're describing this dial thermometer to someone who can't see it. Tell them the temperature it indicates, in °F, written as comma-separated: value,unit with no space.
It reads 110,°F
